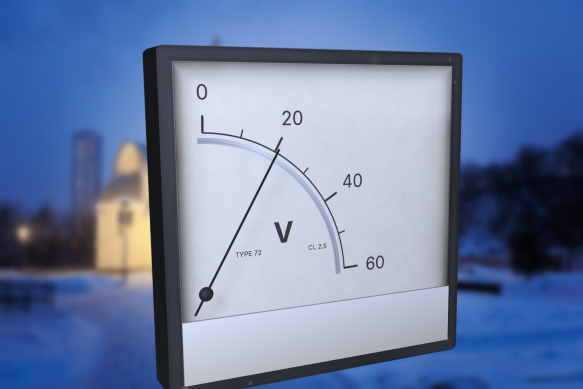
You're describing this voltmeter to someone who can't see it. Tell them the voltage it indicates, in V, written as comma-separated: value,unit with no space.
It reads 20,V
